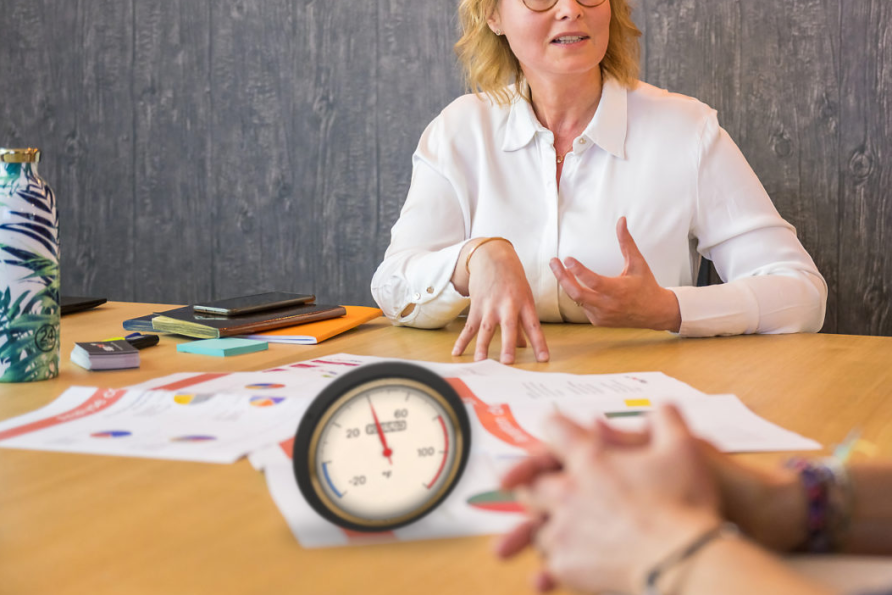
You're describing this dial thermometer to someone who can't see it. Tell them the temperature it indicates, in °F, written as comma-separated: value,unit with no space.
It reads 40,°F
